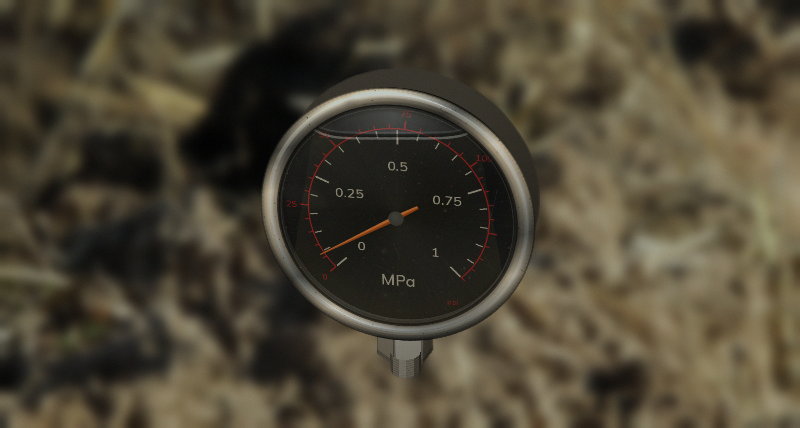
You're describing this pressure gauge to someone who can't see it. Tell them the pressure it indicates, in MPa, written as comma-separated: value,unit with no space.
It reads 0.05,MPa
